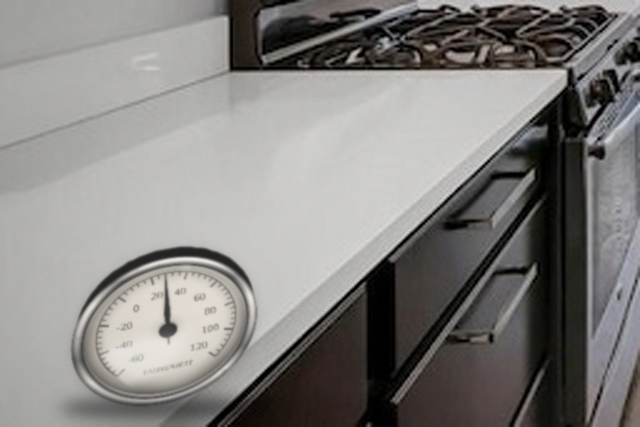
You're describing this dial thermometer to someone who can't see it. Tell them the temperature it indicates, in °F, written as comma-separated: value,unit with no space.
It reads 28,°F
